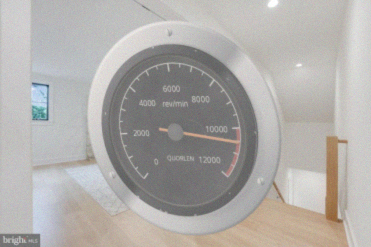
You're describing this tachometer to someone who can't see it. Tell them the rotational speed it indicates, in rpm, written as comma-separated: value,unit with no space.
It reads 10500,rpm
